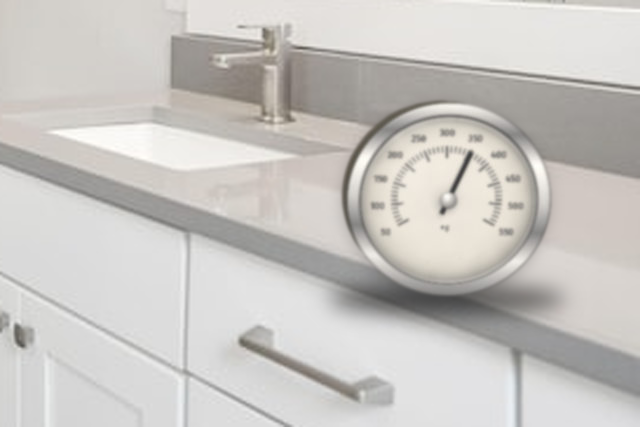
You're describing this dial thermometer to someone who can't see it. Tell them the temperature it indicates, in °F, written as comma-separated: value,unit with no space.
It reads 350,°F
